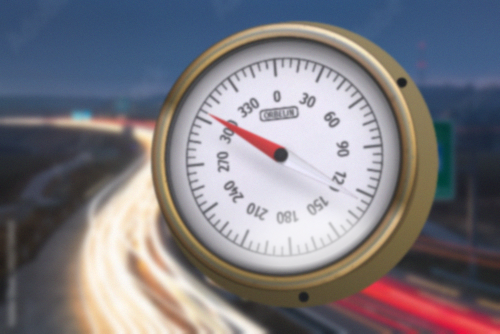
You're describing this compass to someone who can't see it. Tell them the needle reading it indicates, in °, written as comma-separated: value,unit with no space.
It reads 305,°
